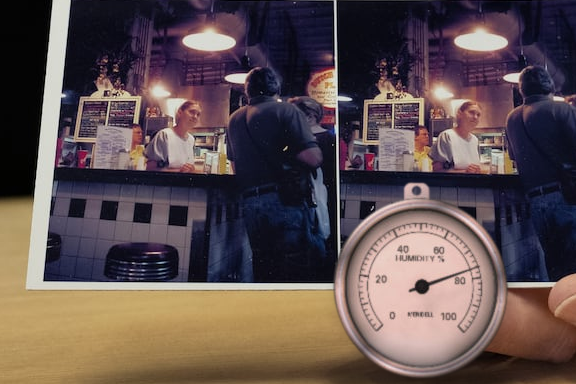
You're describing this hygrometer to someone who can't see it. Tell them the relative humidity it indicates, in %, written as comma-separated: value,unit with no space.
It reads 76,%
